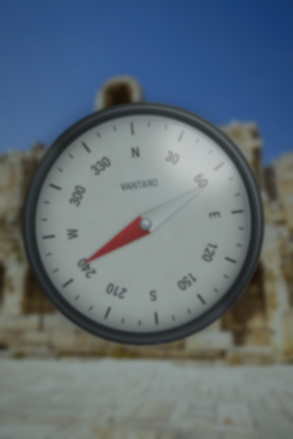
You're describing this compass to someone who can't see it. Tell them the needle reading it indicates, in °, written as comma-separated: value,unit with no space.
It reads 245,°
